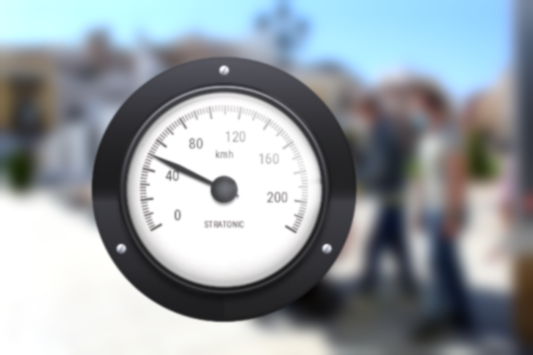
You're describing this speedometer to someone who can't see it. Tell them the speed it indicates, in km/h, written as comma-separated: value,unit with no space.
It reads 50,km/h
